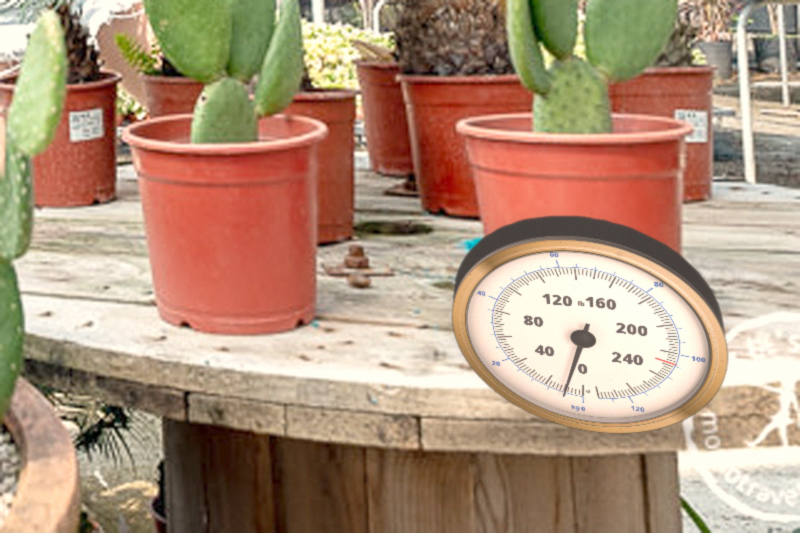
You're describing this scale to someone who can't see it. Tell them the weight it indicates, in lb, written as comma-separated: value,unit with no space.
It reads 10,lb
